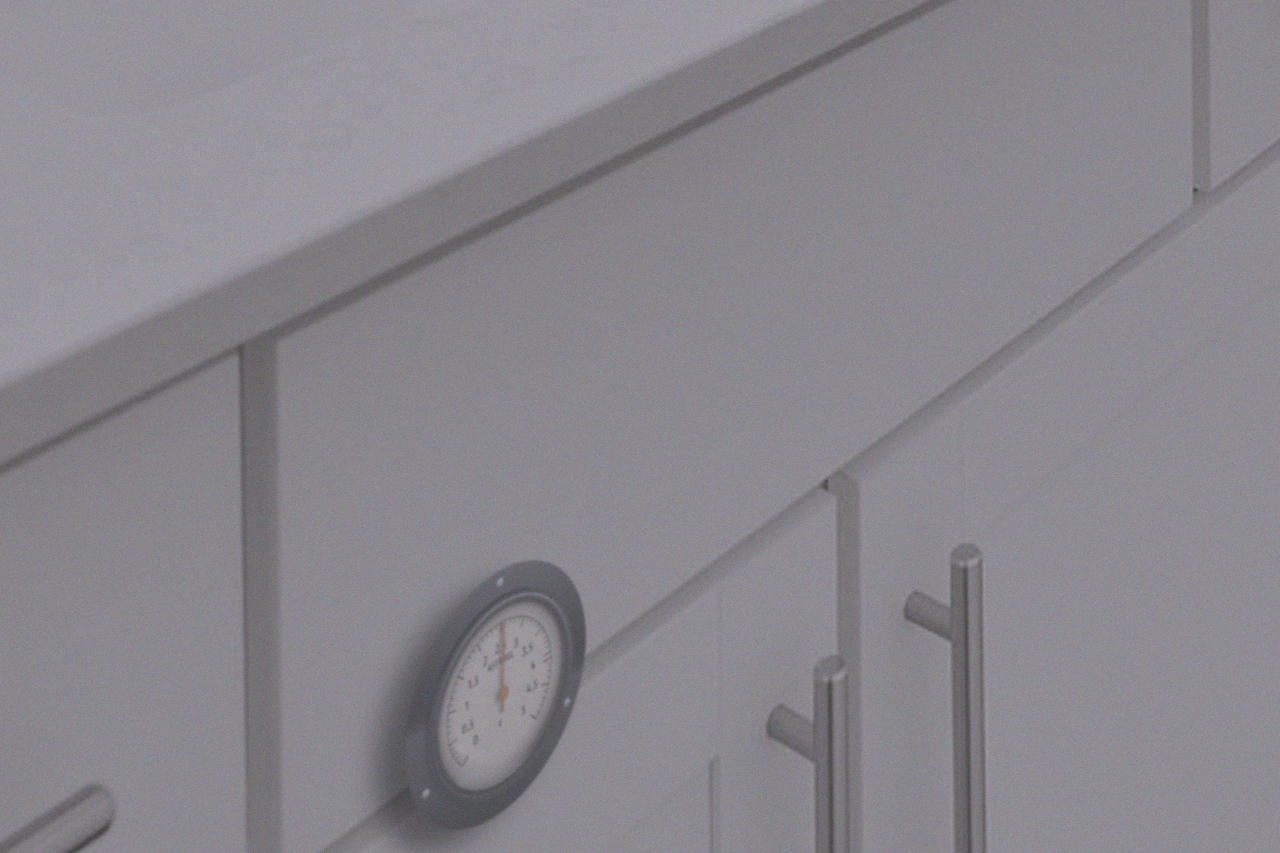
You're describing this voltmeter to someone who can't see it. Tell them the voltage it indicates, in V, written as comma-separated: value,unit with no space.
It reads 2.5,V
